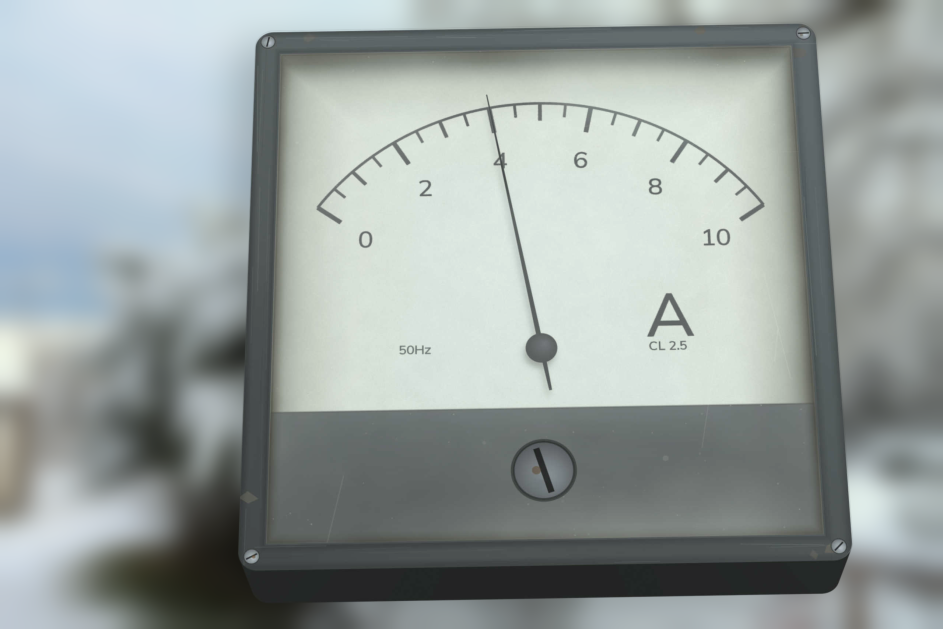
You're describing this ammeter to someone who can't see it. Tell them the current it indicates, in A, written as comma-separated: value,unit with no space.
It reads 4,A
